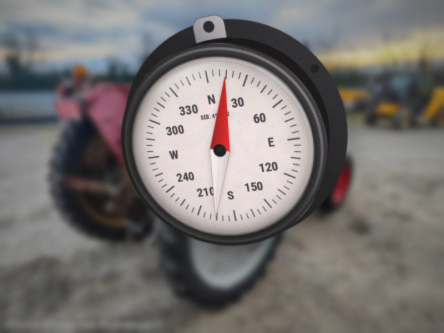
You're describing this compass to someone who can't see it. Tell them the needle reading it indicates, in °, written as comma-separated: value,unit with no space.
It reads 15,°
